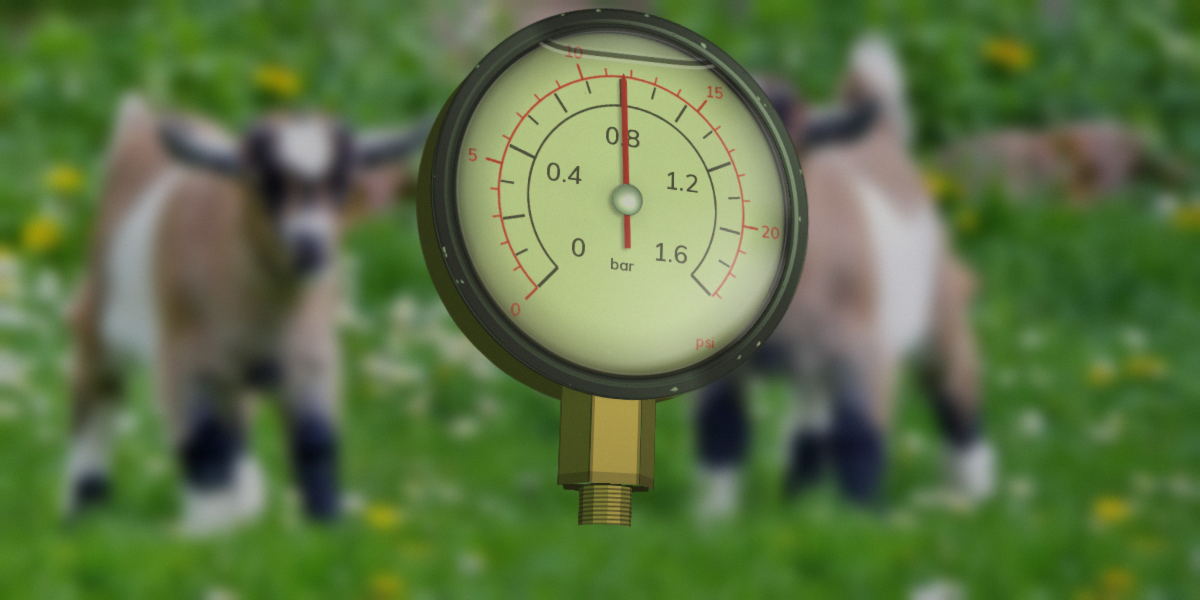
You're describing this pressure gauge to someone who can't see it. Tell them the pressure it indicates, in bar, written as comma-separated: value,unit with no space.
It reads 0.8,bar
